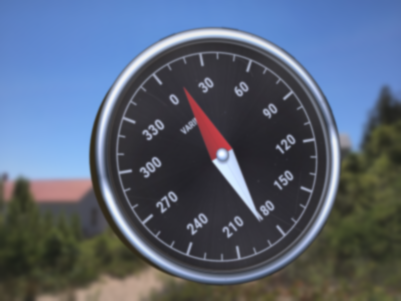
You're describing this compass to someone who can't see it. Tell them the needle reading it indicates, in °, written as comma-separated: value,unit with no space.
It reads 10,°
